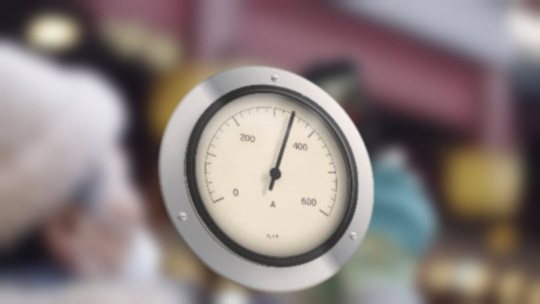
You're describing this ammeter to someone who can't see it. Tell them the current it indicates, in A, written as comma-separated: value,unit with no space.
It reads 340,A
